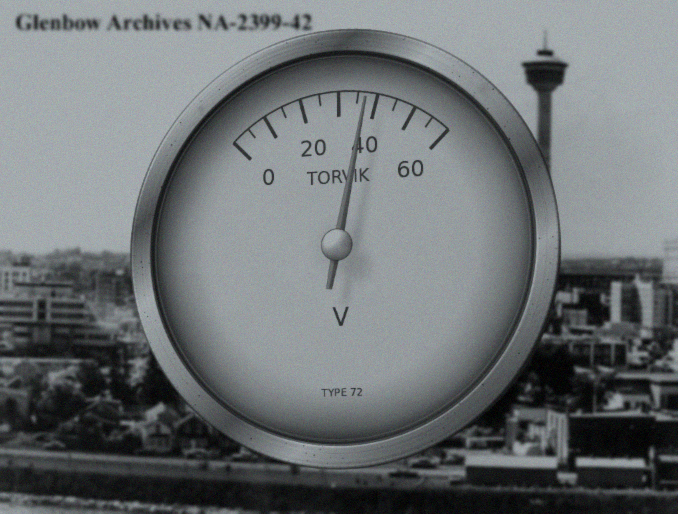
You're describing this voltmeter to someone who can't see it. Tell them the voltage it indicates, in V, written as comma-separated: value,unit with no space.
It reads 37.5,V
